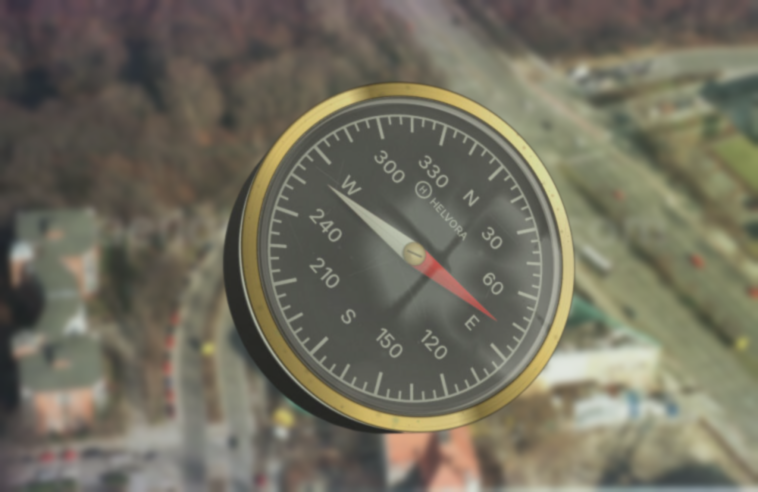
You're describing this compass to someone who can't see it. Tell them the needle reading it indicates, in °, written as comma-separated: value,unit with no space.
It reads 80,°
